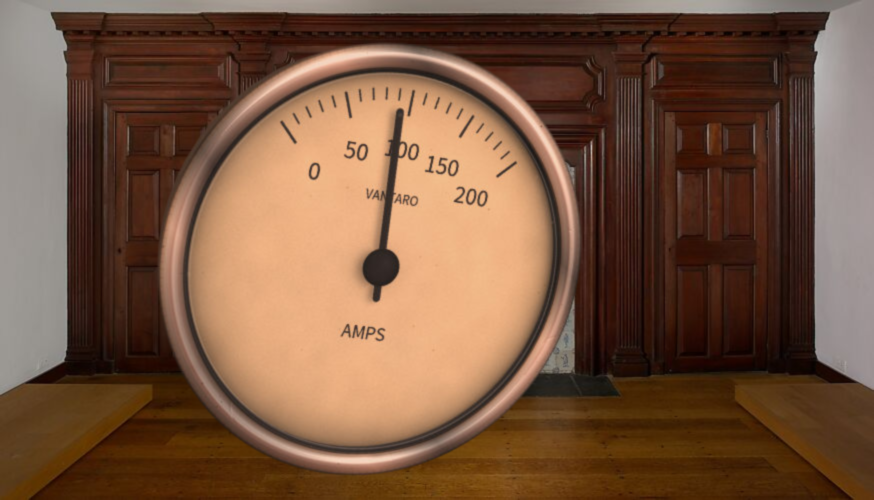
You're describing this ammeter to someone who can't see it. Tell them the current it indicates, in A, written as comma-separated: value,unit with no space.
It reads 90,A
